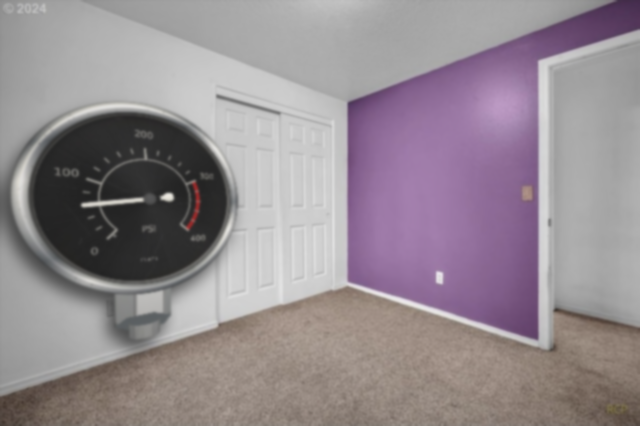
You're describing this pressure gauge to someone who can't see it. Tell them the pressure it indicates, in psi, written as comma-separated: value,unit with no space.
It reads 60,psi
